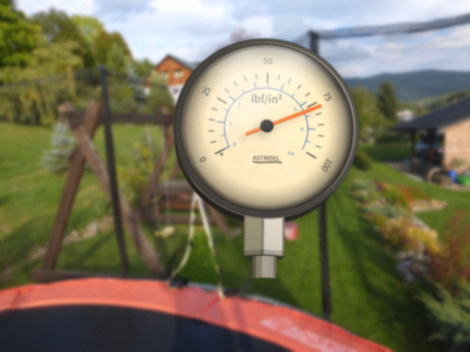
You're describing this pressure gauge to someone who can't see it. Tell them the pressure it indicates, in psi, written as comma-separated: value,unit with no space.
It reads 77.5,psi
